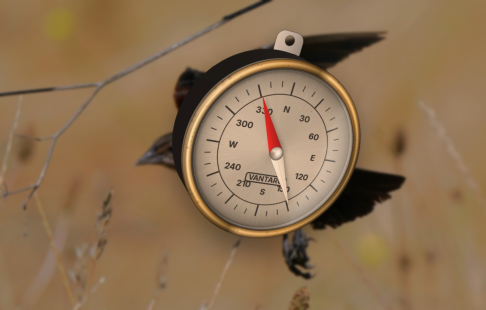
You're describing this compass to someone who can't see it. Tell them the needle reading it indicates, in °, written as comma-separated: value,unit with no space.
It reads 330,°
